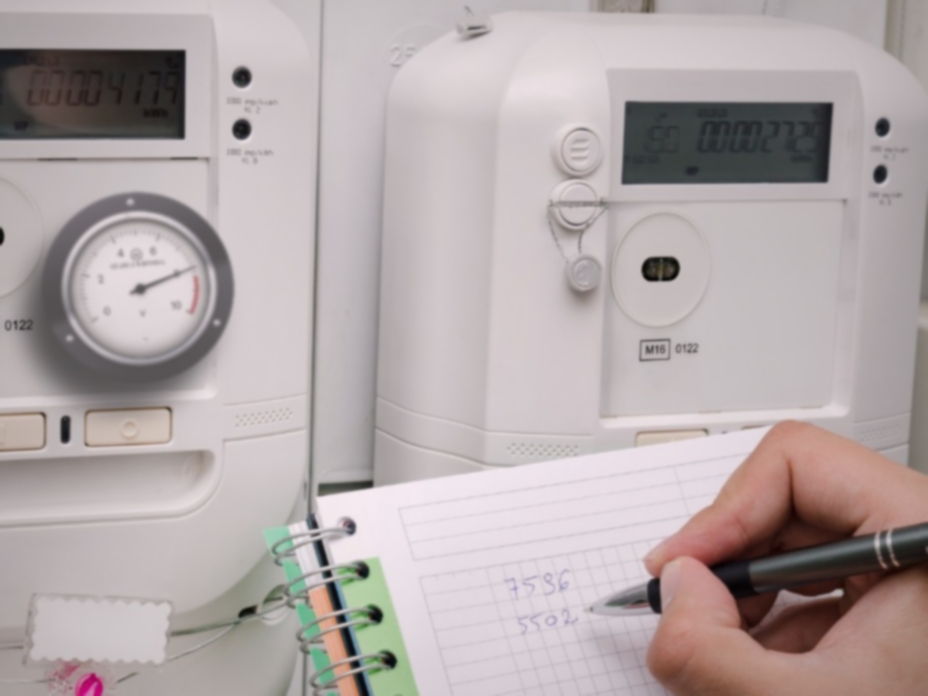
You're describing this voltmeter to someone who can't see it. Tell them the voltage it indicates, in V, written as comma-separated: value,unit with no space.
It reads 8,V
